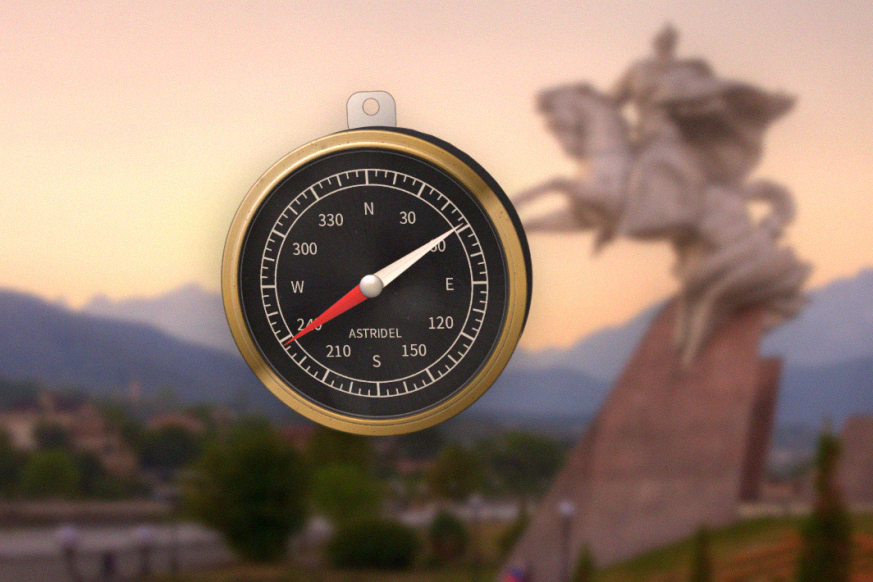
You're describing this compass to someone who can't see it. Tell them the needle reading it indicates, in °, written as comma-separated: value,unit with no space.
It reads 237.5,°
